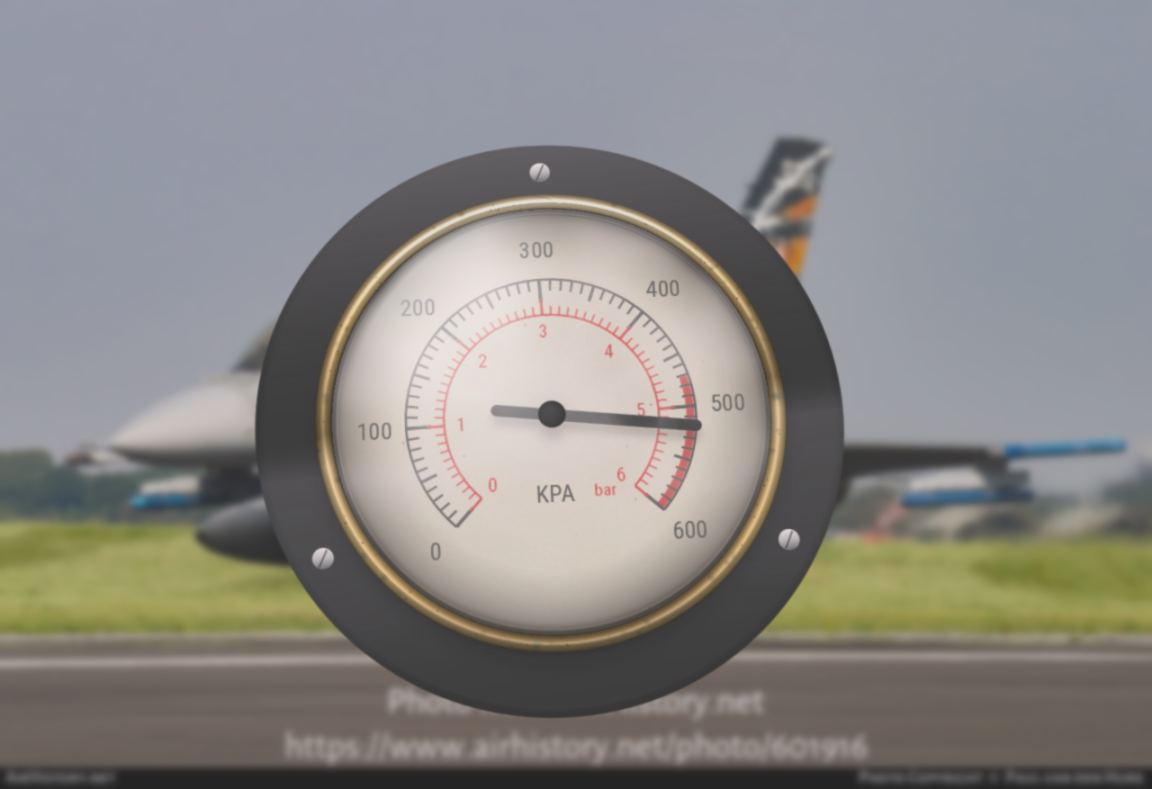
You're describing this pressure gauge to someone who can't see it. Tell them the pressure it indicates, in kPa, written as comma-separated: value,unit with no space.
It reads 520,kPa
